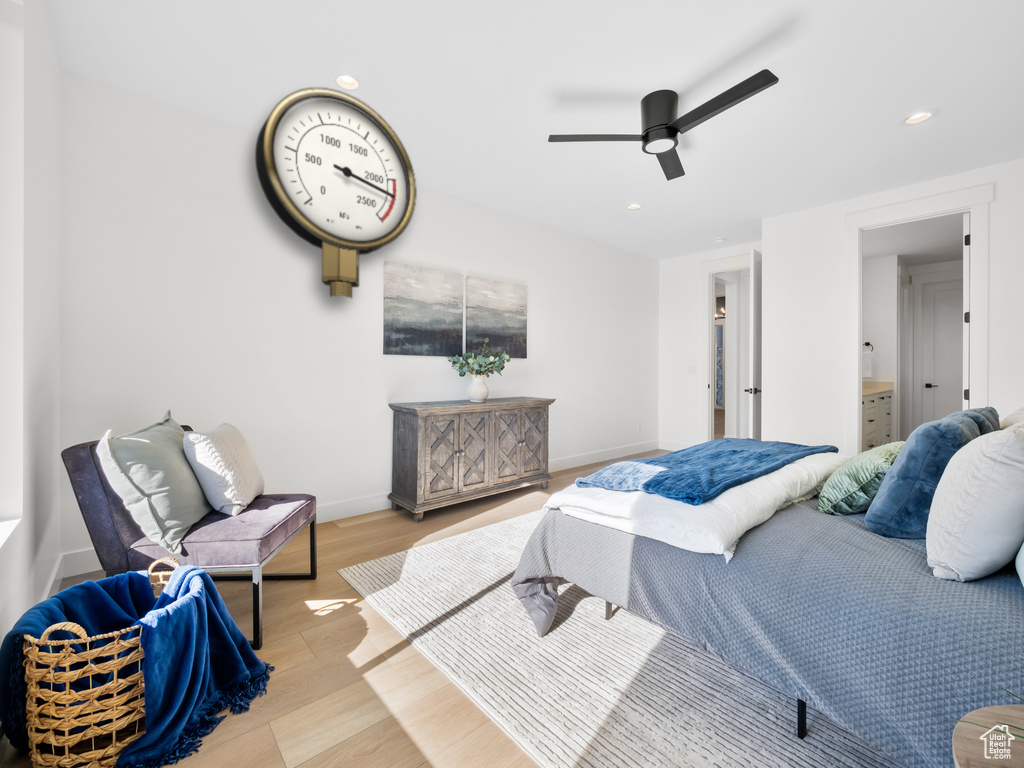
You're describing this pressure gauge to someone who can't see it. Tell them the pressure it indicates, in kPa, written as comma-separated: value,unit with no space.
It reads 2200,kPa
